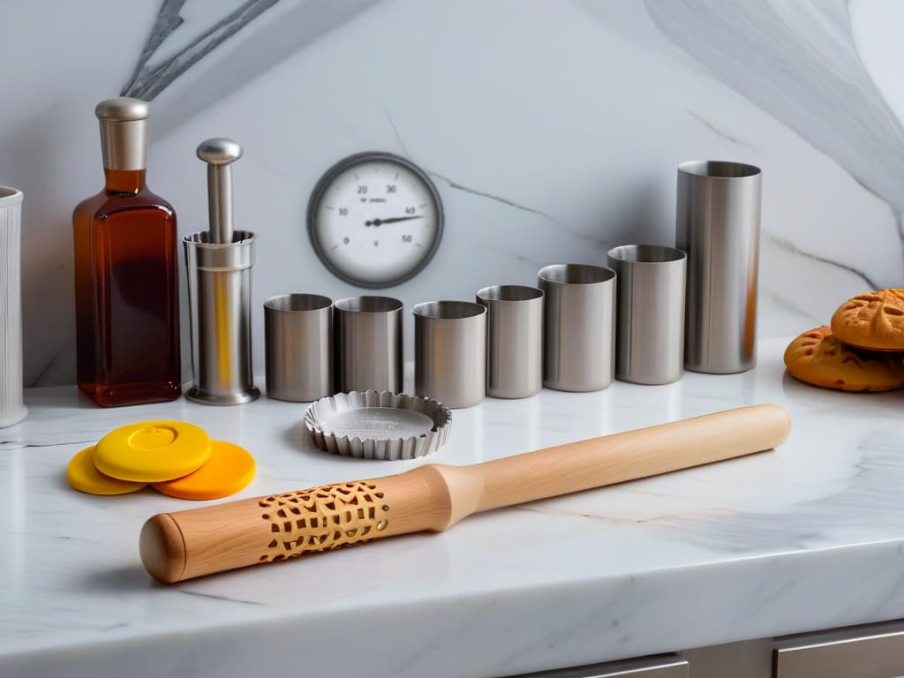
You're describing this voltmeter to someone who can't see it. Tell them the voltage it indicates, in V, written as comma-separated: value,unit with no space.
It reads 42.5,V
